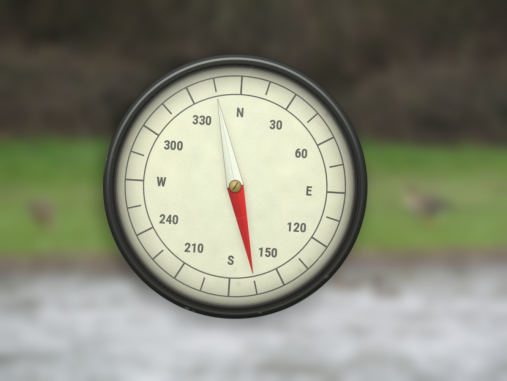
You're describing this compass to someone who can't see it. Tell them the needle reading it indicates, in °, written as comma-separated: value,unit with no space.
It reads 165,°
